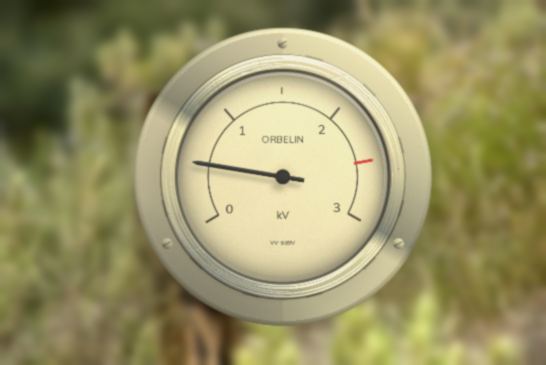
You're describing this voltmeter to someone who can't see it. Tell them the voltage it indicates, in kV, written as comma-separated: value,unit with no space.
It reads 0.5,kV
